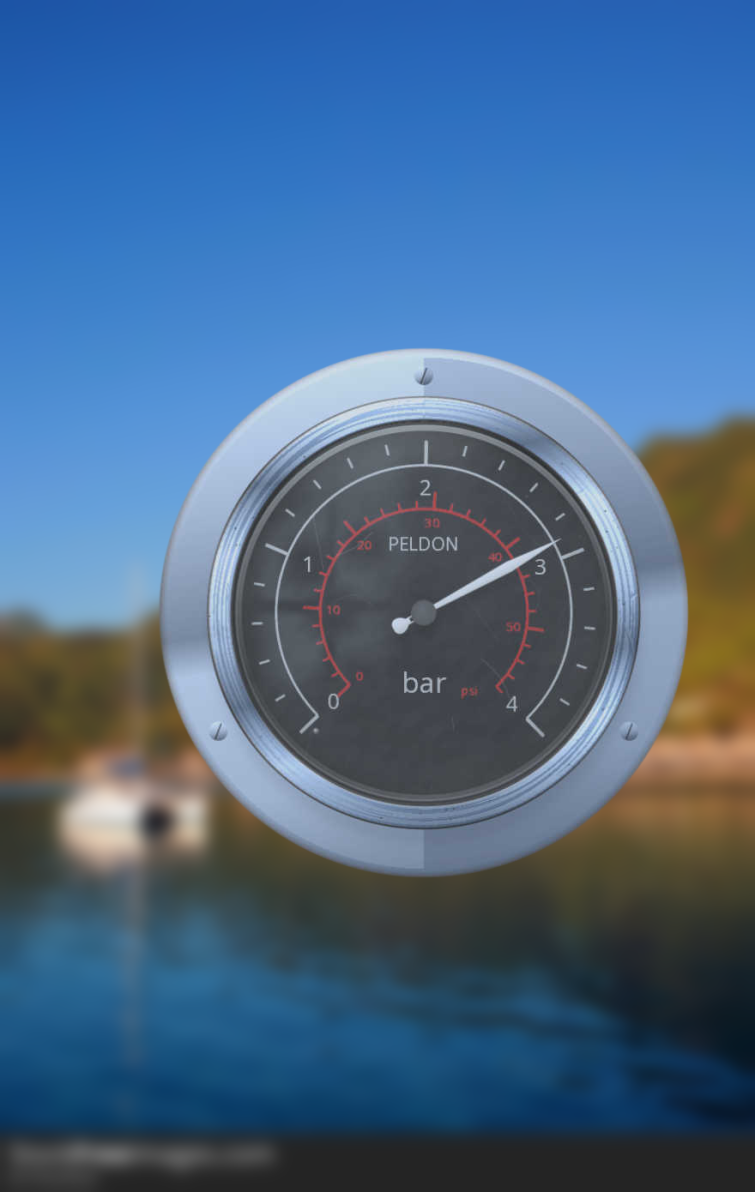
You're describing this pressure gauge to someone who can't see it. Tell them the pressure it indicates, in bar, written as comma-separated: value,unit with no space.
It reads 2.9,bar
